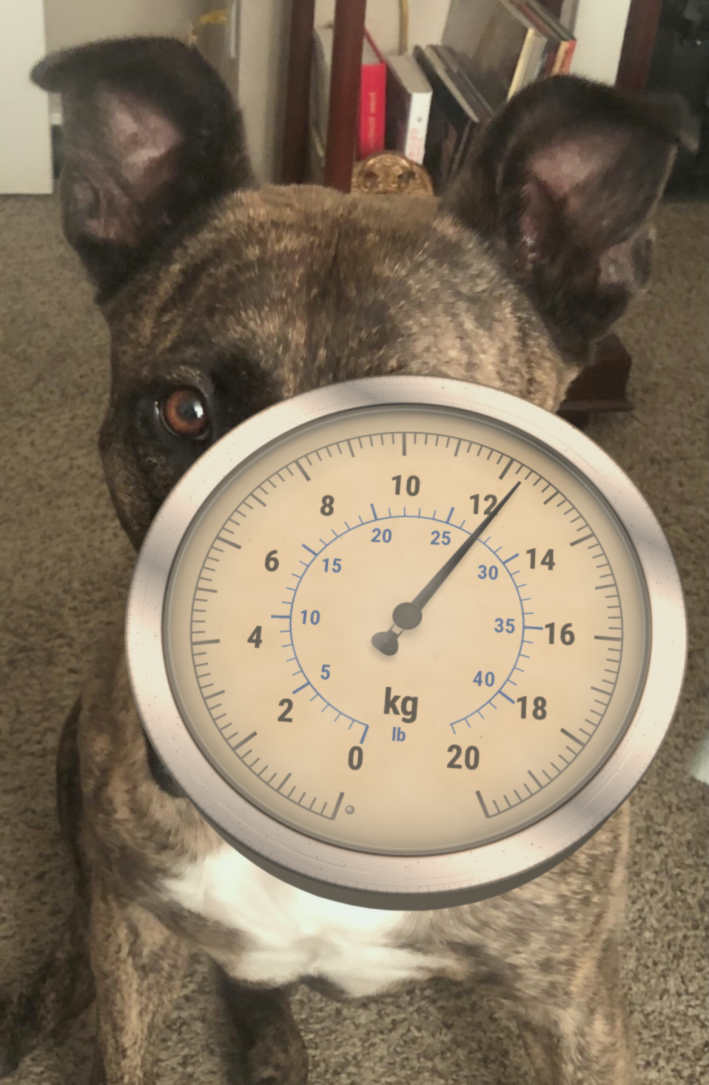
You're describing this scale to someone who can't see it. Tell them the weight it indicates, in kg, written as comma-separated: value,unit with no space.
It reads 12.4,kg
